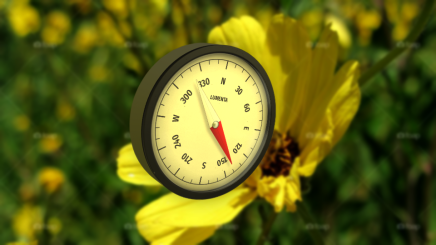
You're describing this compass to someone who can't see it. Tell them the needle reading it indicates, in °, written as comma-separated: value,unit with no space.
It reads 140,°
